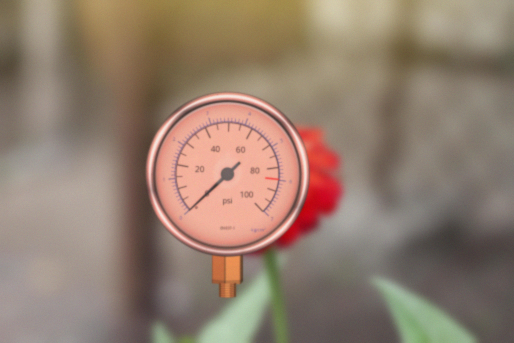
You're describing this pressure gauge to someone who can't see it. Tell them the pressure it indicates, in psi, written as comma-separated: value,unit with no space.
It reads 0,psi
